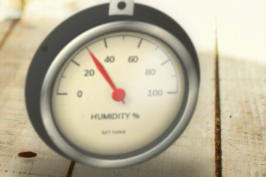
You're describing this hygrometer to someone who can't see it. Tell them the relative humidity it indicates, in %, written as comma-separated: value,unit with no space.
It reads 30,%
